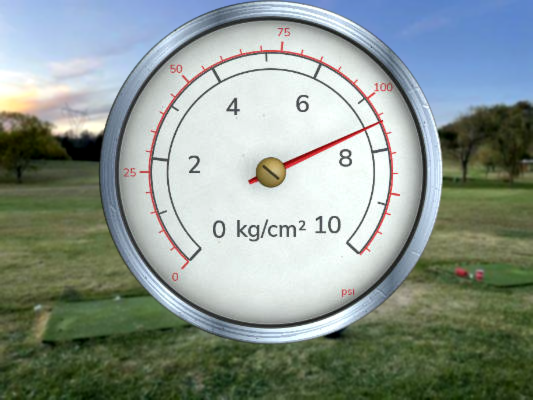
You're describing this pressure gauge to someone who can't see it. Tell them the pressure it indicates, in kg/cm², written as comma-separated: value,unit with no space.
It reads 7.5,kg/cm²
